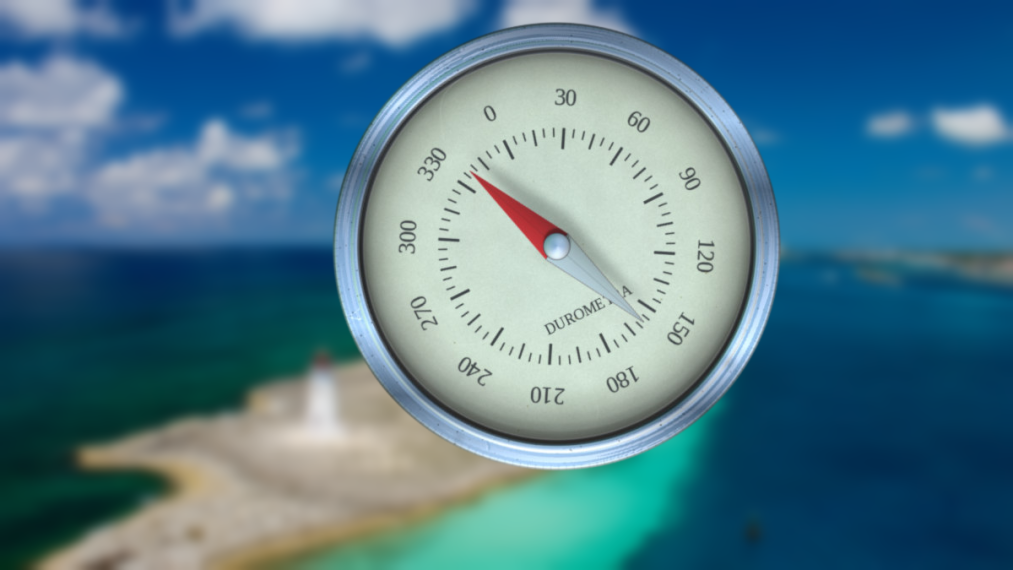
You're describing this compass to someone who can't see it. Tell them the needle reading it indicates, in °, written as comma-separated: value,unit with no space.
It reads 337.5,°
